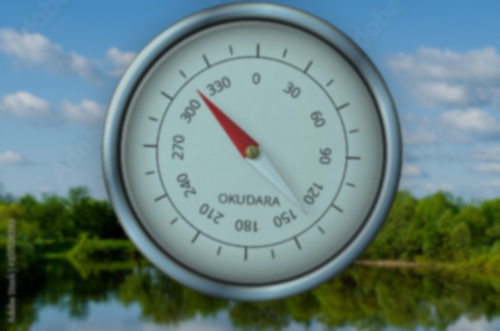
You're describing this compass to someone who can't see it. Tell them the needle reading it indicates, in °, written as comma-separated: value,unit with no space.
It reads 315,°
